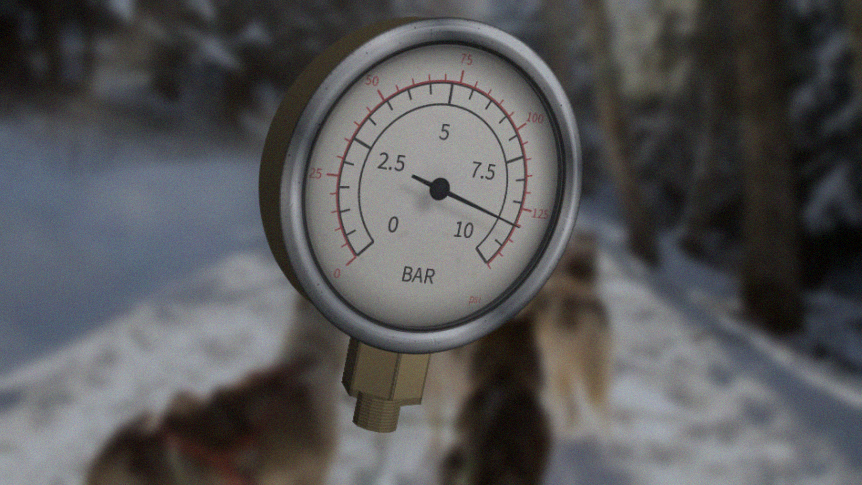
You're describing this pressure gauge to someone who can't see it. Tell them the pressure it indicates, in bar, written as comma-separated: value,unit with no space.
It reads 9,bar
